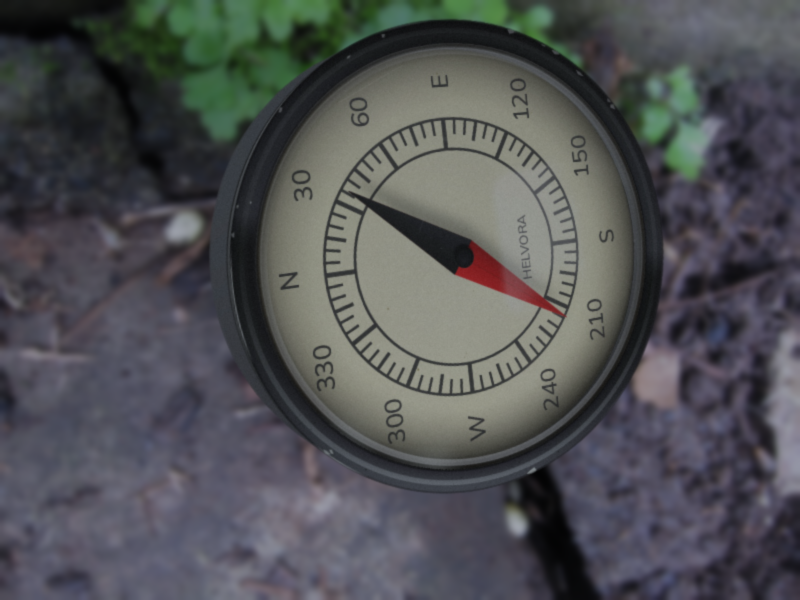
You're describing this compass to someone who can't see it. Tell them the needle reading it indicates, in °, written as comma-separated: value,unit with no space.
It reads 215,°
